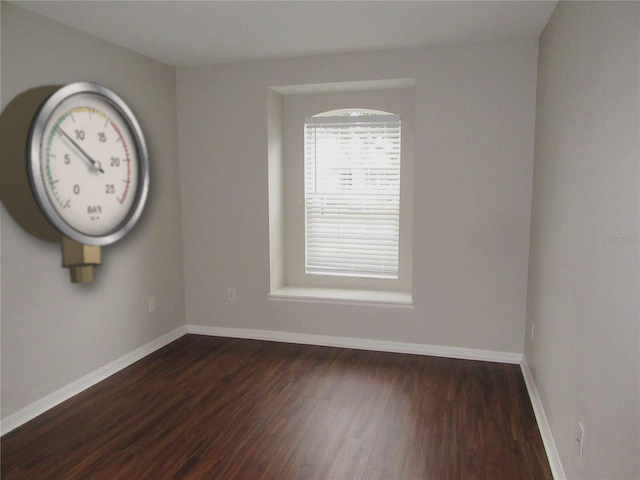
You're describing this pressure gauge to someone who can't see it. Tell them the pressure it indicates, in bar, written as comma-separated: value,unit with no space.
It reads 7.5,bar
